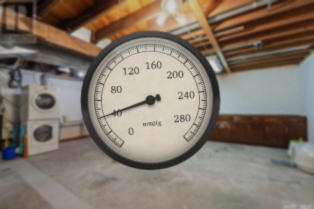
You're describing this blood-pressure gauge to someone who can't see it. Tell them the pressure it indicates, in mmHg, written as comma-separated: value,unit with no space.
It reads 40,mmHg
